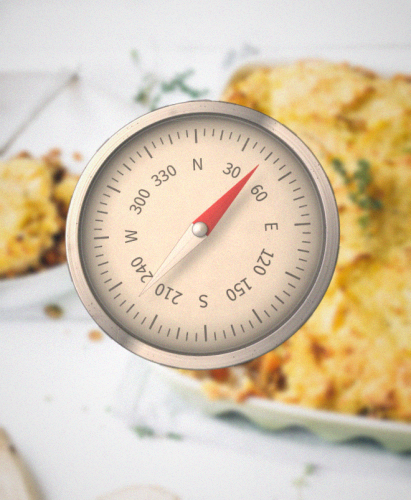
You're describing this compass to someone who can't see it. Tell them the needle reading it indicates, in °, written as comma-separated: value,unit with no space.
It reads 45,°
